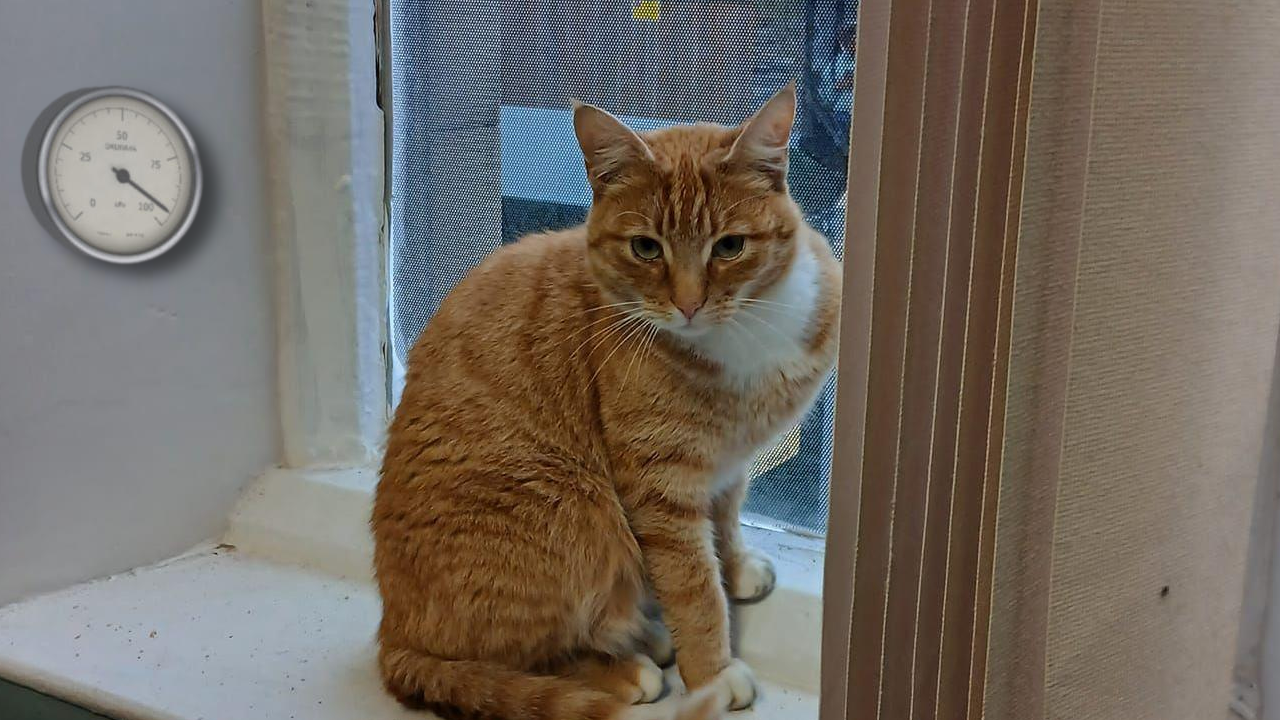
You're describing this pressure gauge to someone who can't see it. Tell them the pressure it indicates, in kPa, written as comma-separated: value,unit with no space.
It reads 95,kPa
